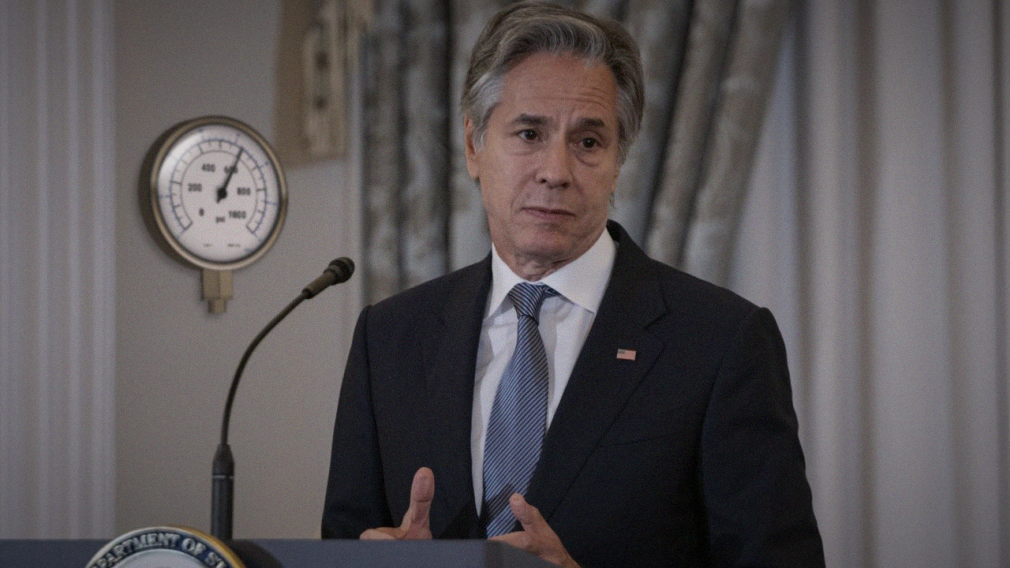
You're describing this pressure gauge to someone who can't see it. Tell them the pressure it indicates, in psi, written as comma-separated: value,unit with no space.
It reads 600,psi
